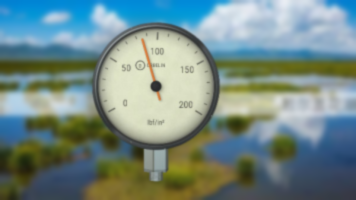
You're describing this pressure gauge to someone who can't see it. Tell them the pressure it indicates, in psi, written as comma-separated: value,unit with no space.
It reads 85,psi
